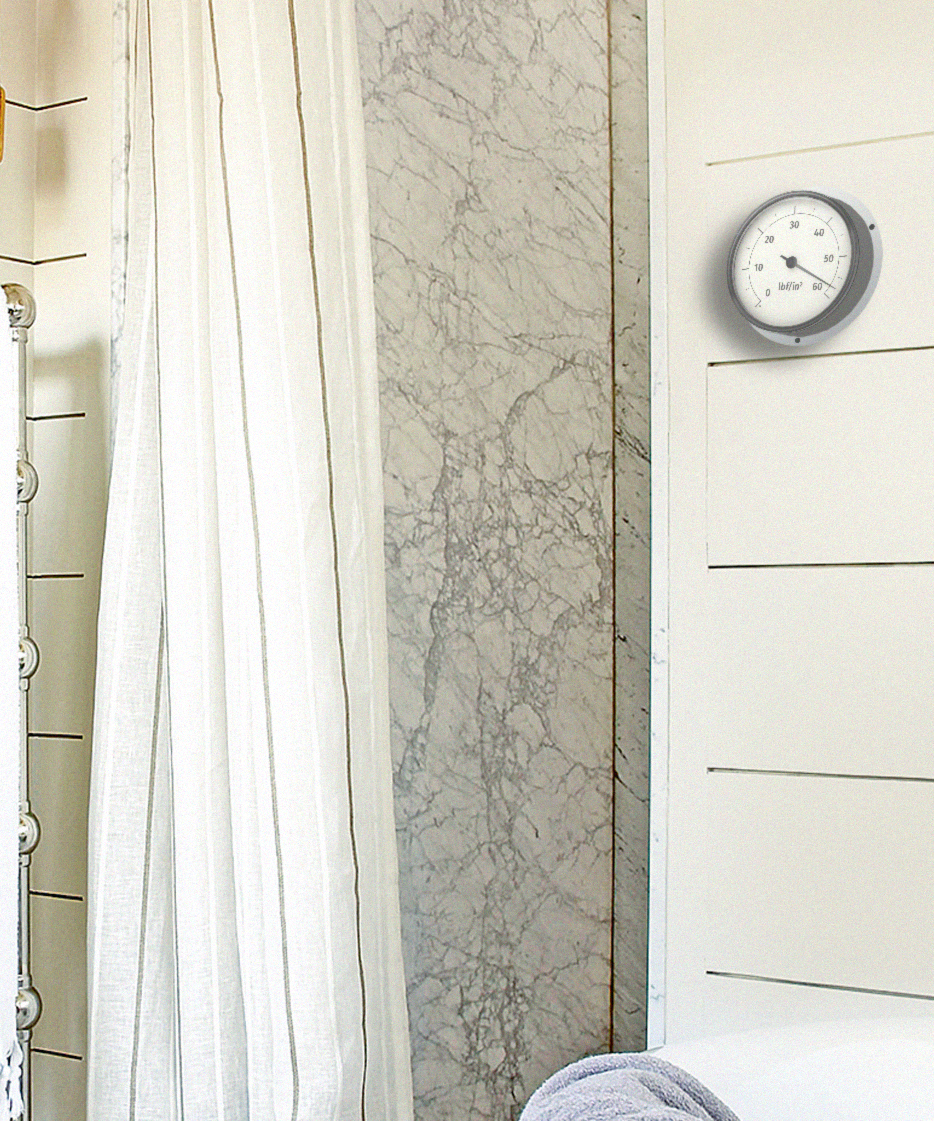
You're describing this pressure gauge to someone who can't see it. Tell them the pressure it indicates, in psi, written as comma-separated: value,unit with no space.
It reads 57.5,psi
